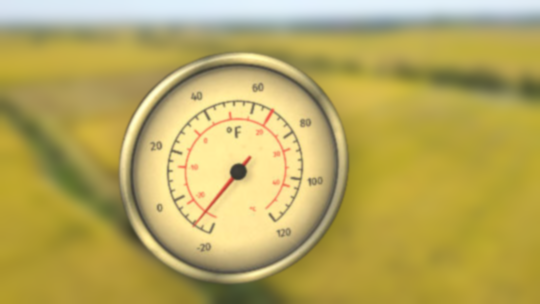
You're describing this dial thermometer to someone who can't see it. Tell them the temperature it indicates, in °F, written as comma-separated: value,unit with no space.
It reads -12,°F
